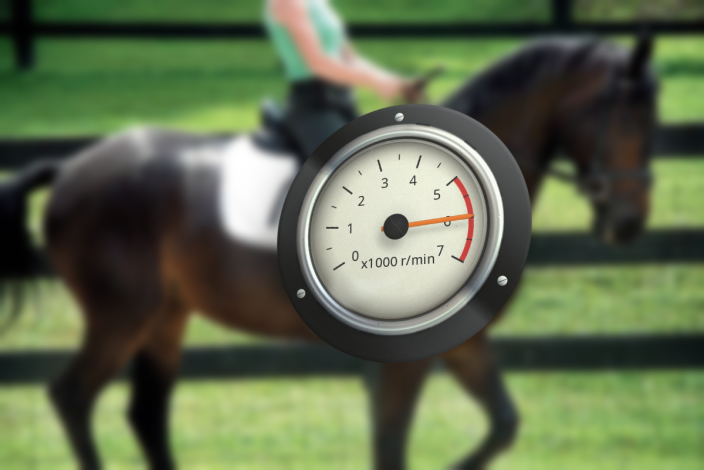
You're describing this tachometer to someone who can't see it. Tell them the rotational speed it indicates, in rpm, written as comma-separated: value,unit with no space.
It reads 6000,rpm
